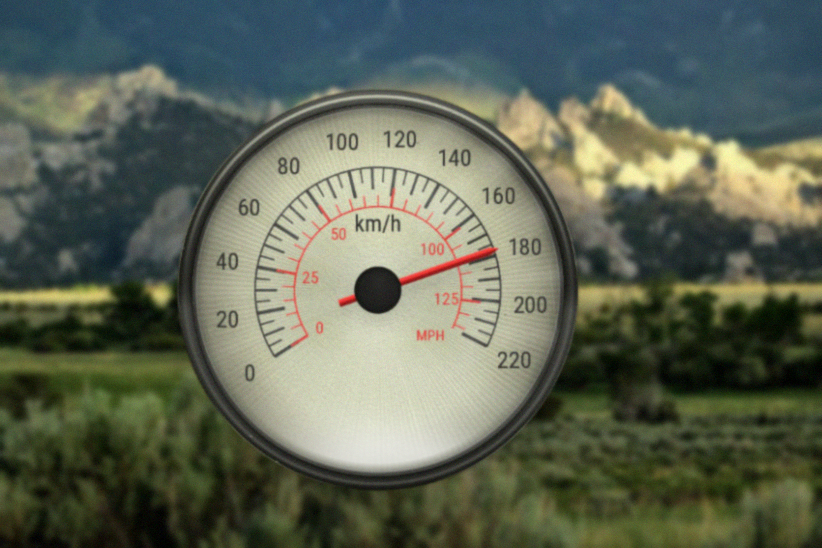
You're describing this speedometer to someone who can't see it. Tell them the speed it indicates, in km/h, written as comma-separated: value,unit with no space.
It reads 177.5,km/h
